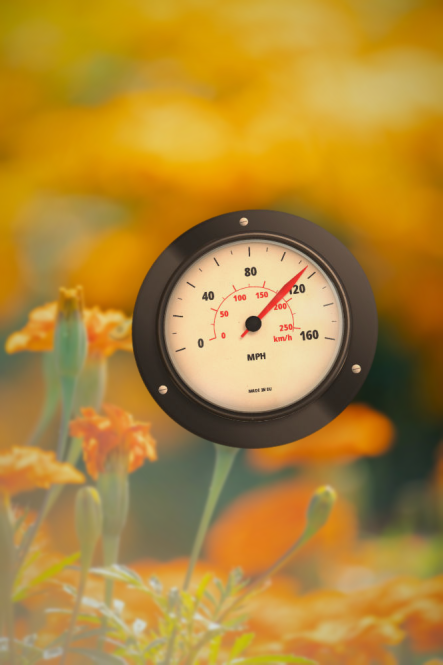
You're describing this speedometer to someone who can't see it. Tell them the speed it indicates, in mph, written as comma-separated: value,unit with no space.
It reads 115,mph
